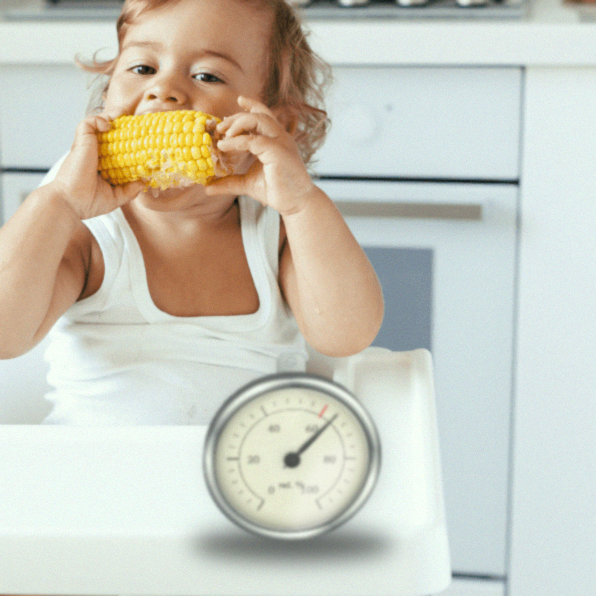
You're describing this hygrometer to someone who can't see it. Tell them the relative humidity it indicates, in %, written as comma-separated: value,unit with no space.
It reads 64,%
